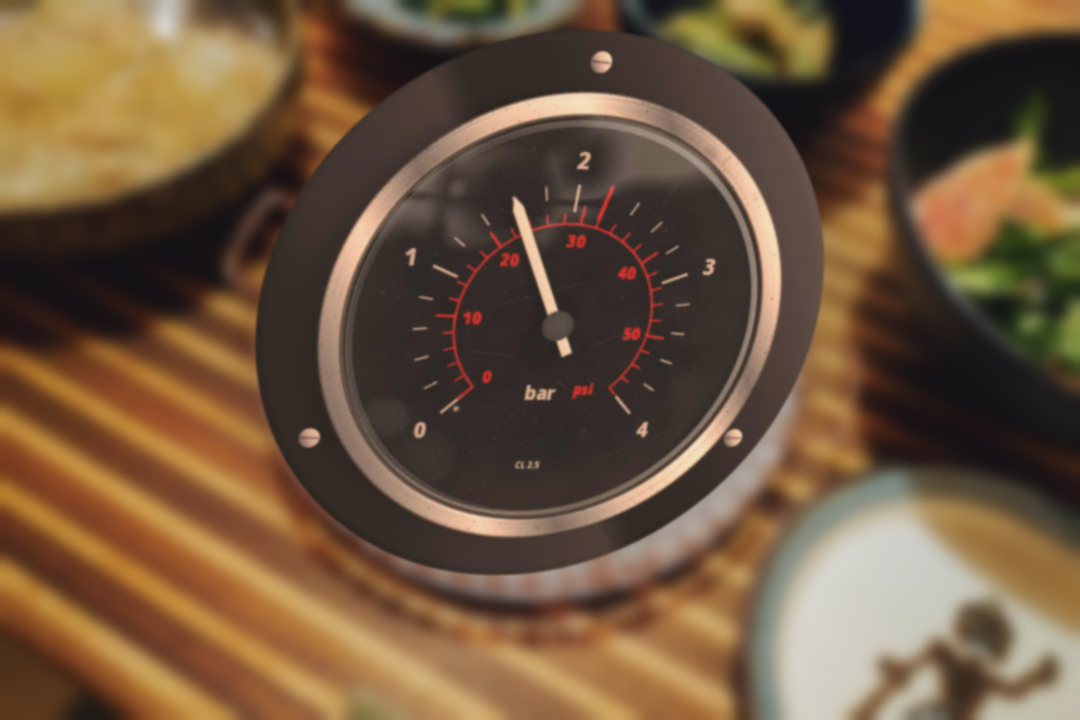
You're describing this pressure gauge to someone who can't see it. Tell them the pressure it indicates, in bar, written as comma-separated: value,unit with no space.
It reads 1.6,bar
